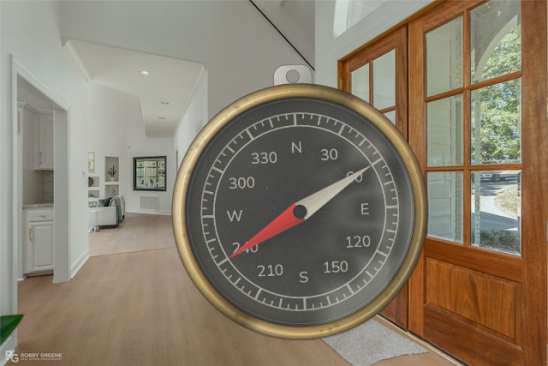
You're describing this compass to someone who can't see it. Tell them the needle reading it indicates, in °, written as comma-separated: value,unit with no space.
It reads 240,°
